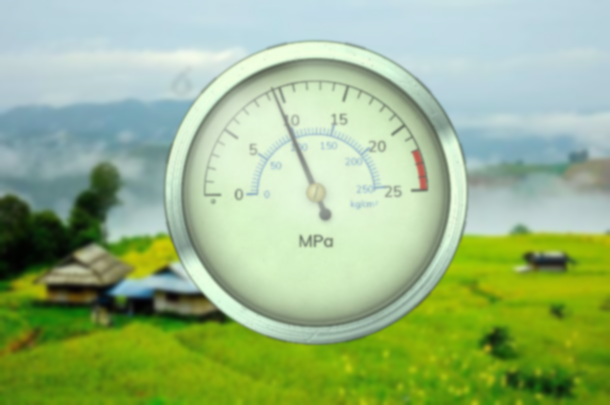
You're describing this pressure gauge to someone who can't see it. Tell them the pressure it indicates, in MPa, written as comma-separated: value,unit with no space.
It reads 9.5,MPa
